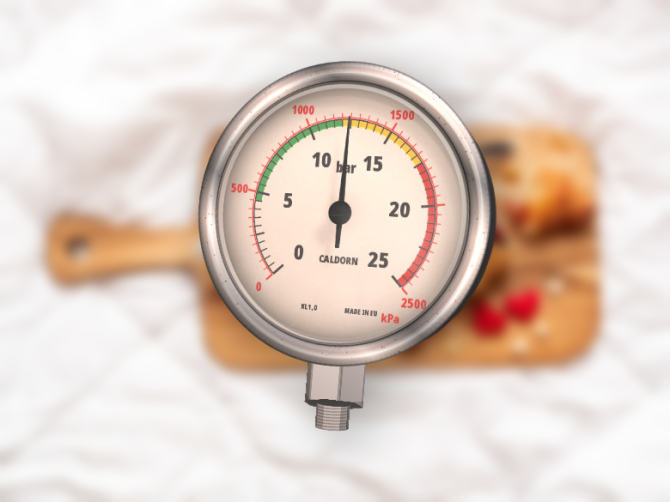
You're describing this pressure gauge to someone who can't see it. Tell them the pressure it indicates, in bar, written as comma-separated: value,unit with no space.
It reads 12.5,bar
